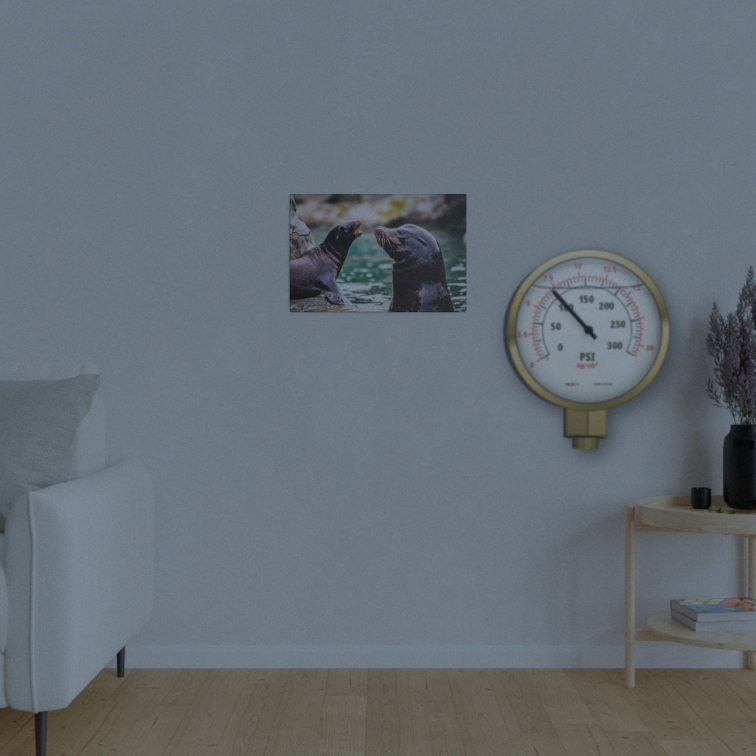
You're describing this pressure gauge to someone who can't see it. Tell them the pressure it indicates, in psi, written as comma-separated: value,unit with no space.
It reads 100,psi
